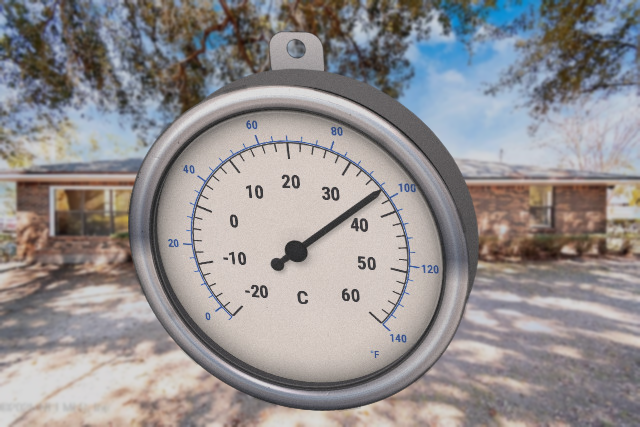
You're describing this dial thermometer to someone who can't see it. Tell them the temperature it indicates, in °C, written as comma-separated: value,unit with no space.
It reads 36,°C
